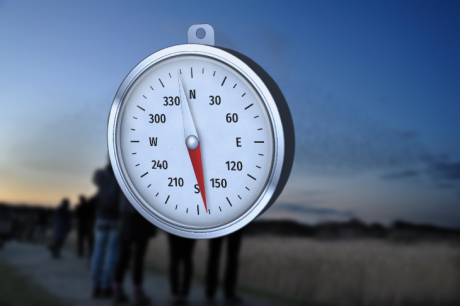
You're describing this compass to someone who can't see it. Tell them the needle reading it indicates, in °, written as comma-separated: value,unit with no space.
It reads 170,°
